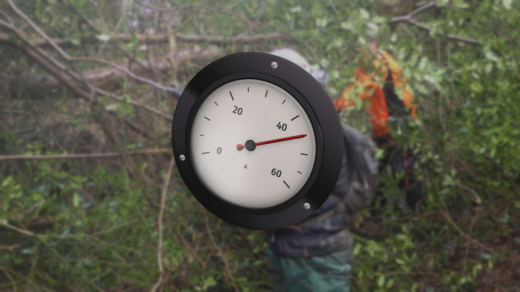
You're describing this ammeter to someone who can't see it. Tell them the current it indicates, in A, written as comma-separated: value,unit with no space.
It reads 45,A
